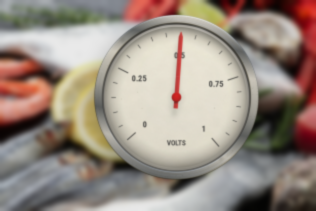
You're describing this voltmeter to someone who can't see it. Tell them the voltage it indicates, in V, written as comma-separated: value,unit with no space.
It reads 0.5,V
